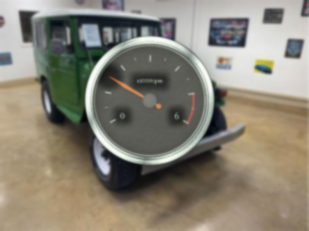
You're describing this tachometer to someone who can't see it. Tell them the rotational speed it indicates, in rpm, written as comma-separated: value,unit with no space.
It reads 1500,rpm
